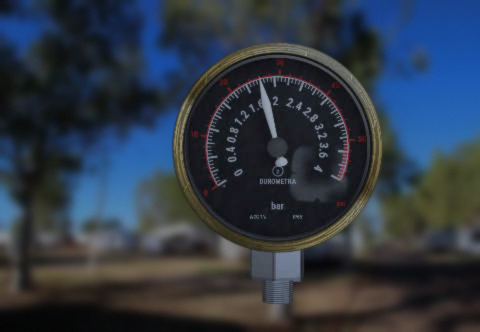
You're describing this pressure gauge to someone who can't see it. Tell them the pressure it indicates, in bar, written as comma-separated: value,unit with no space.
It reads 1.8,bar
